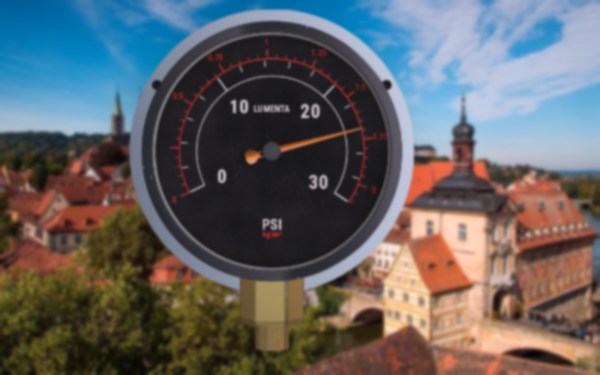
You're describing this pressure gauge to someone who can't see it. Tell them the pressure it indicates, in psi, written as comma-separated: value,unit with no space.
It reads 24,psi
